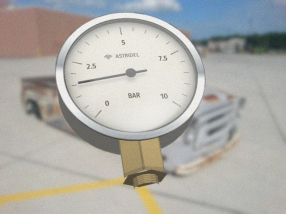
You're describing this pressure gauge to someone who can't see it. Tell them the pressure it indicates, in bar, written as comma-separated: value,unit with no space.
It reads 1.5,bar
